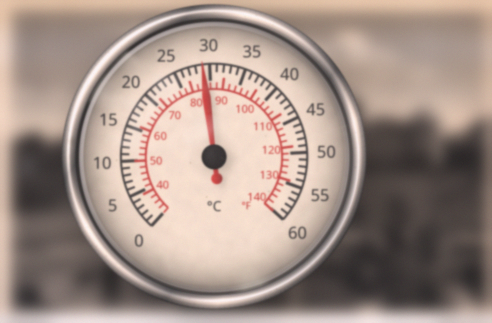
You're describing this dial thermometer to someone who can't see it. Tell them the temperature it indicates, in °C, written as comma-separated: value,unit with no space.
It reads 29,°C
